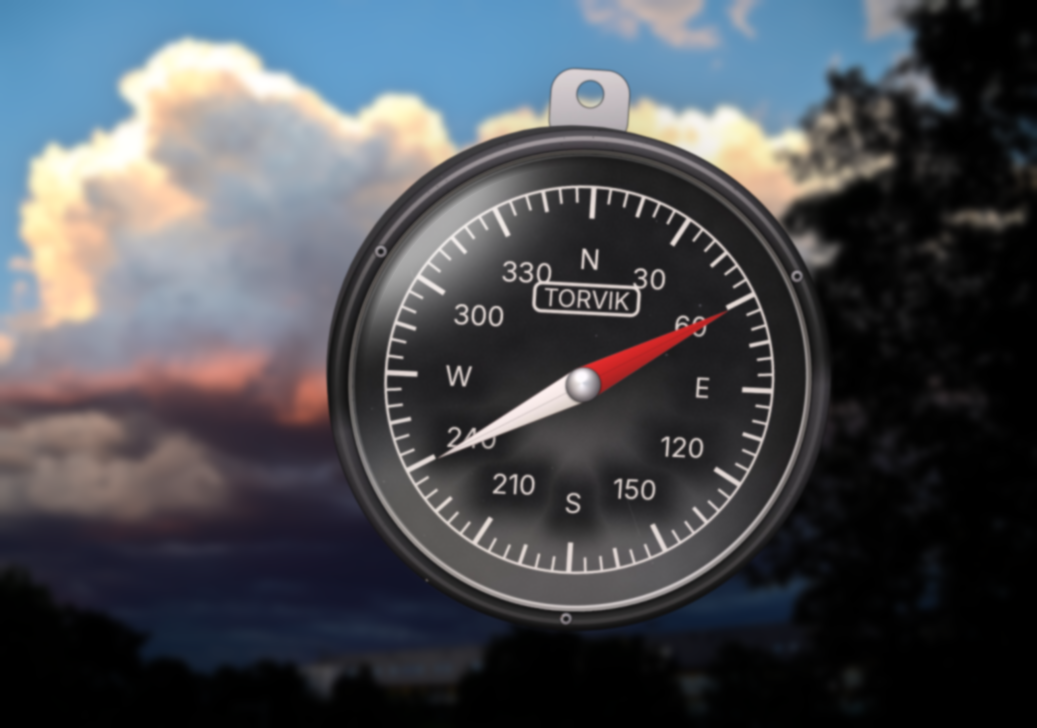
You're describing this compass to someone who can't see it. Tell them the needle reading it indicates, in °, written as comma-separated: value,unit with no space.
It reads 60,°
